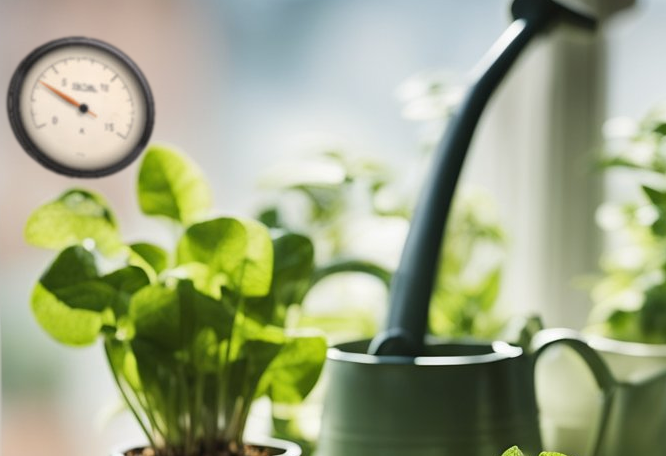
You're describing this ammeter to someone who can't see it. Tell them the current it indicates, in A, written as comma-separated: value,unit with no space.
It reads 3.5,A
